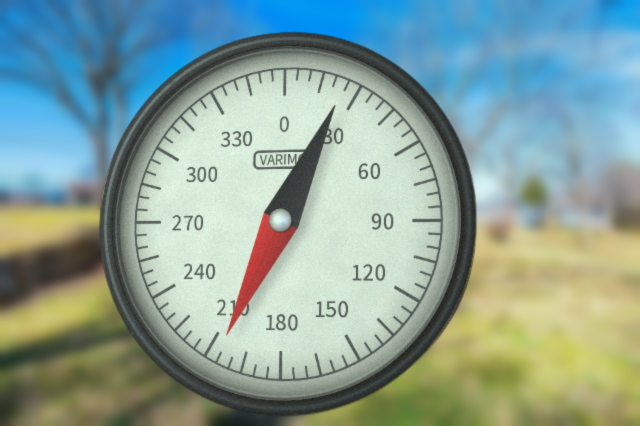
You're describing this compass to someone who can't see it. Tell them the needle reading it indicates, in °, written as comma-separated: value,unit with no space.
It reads 205,°
